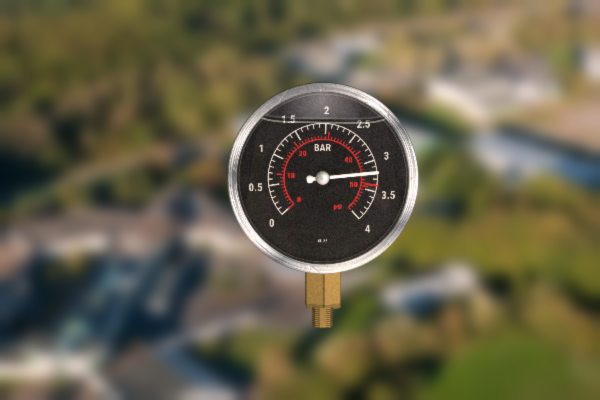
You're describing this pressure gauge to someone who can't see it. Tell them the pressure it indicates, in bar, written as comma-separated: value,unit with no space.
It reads 3.2,bar
